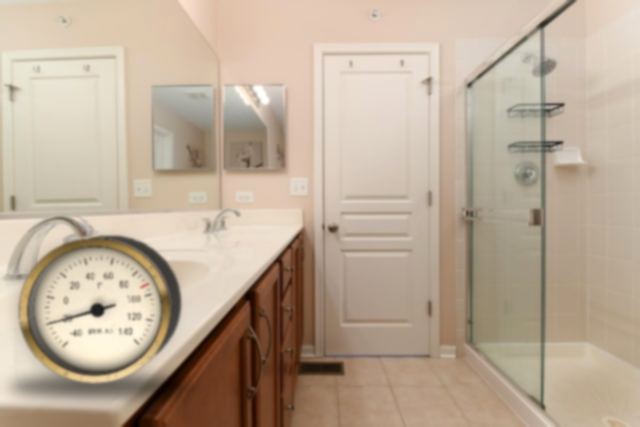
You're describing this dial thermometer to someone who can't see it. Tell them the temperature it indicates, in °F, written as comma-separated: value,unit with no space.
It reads -20,°F
